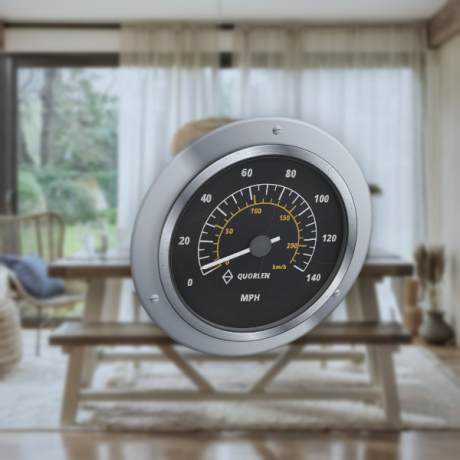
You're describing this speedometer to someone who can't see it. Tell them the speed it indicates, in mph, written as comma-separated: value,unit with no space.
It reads 5,mph
